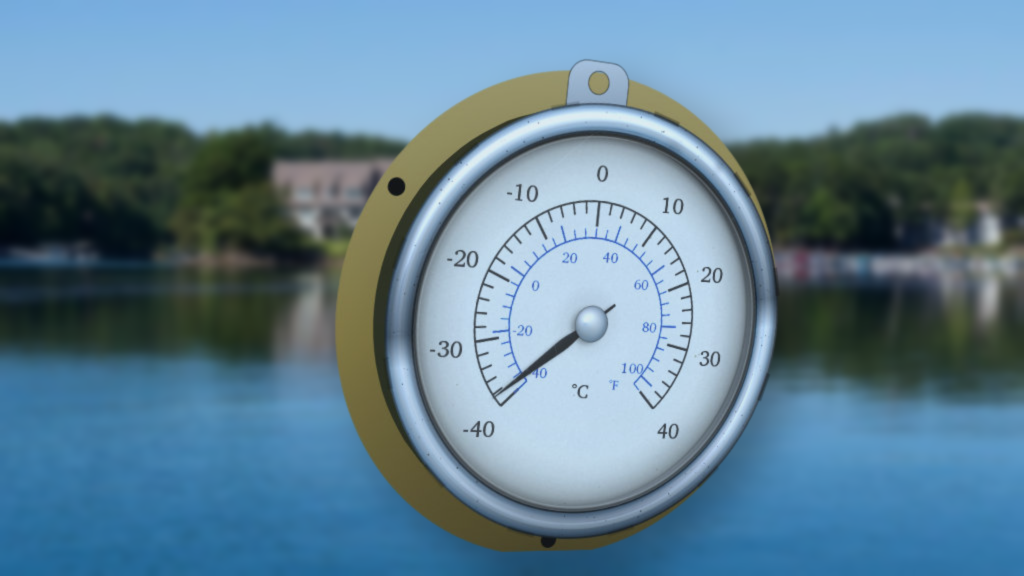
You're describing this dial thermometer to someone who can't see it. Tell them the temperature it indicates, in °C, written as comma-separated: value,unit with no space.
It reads -38,°C
